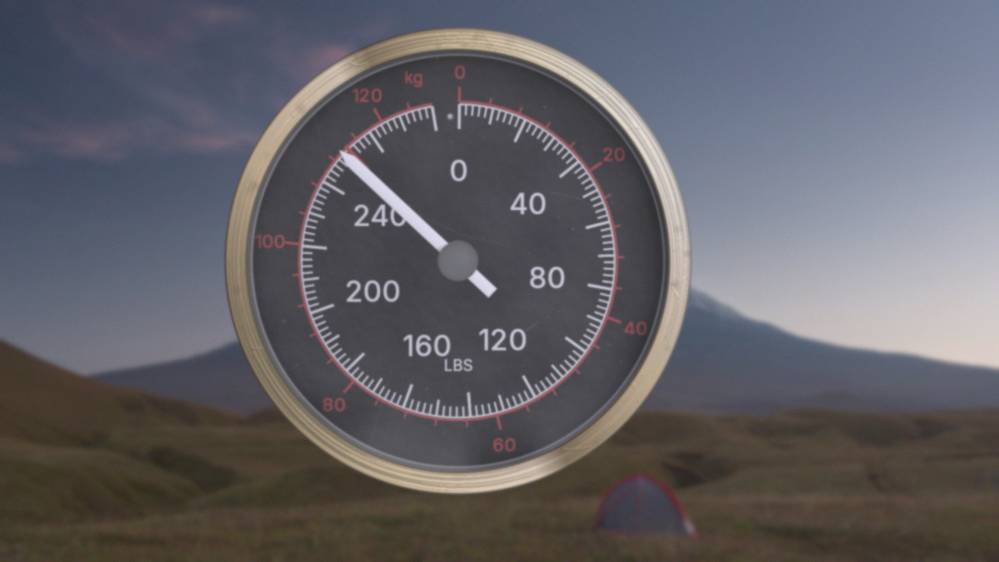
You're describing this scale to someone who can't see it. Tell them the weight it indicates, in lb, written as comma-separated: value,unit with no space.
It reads 250,lb
